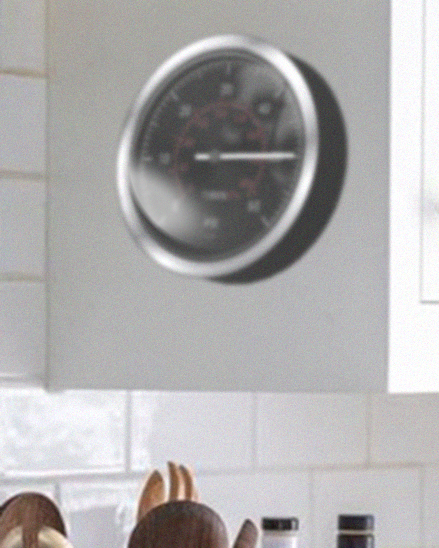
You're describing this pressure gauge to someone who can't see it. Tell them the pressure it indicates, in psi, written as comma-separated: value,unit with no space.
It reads 50,psi
